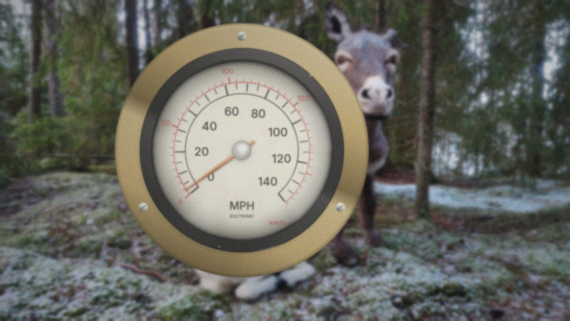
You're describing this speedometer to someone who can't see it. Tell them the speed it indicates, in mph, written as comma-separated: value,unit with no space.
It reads 2.5,mph
